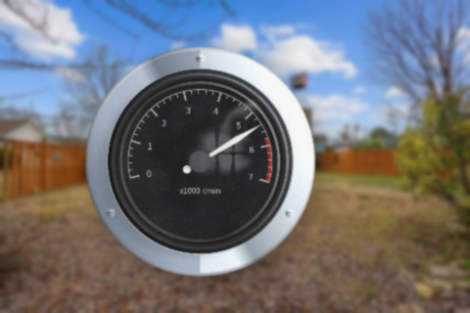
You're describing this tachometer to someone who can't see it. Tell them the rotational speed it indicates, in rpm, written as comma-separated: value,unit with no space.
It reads 5400,rpm
